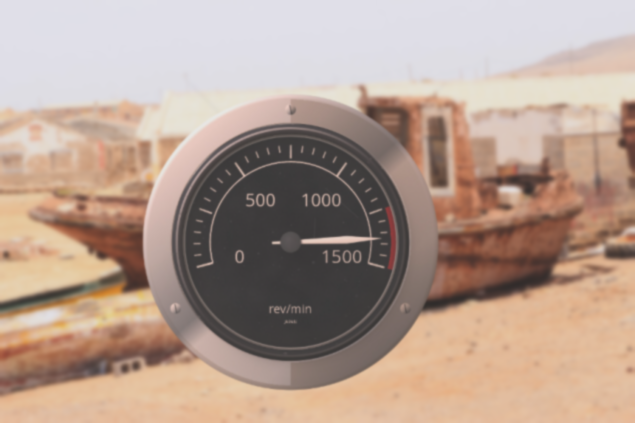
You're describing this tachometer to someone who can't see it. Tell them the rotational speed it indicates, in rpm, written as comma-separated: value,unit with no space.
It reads 1375,rpm
